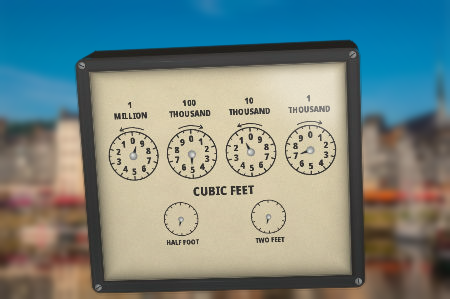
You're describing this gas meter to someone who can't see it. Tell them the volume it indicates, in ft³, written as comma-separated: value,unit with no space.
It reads 950700,ft³
